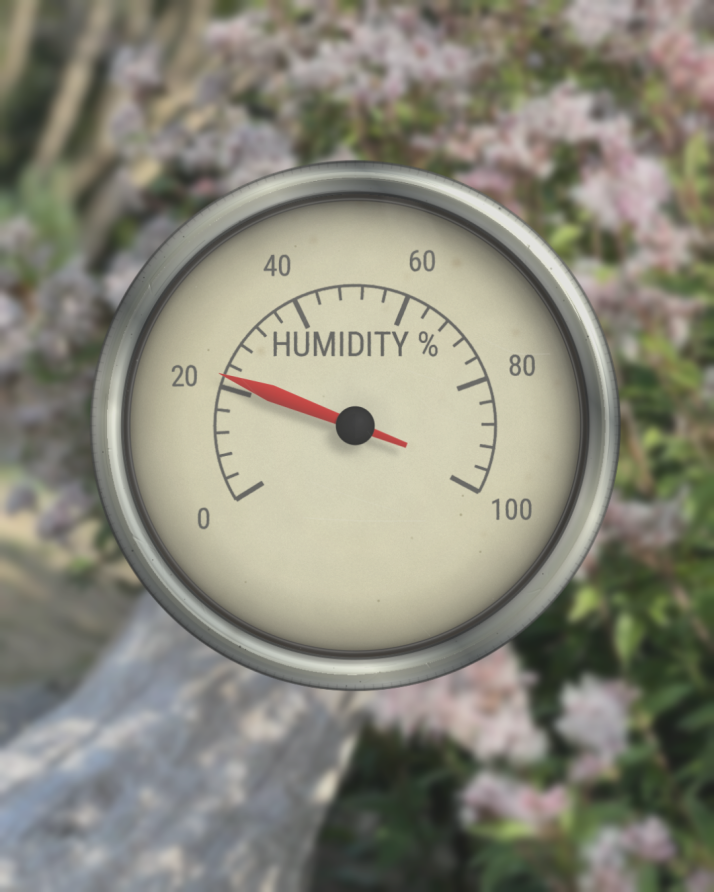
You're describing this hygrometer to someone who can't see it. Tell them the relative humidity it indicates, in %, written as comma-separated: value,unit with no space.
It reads 22,%
